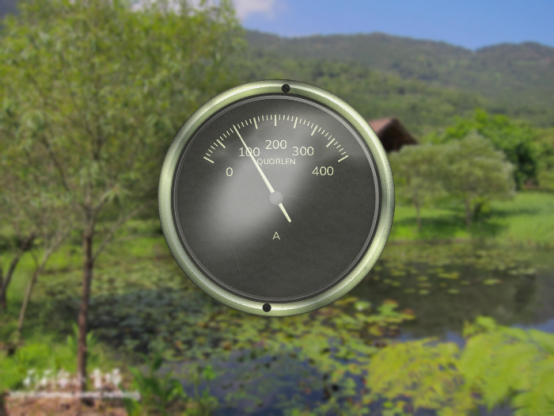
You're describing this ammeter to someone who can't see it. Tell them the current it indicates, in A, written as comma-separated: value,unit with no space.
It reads 100,A
